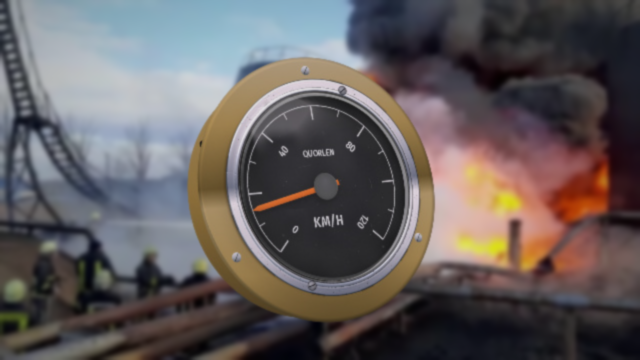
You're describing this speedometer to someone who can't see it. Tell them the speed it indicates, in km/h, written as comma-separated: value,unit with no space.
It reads 15,km/h
